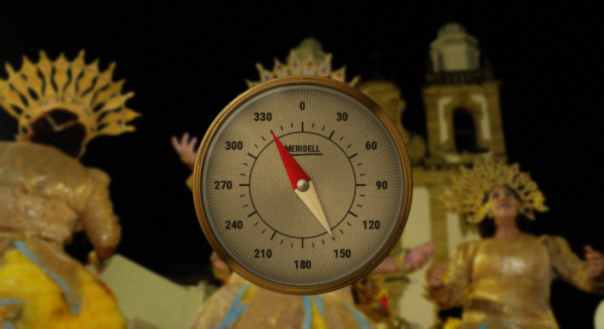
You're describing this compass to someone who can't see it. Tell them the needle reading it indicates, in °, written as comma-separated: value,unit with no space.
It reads 330,°
